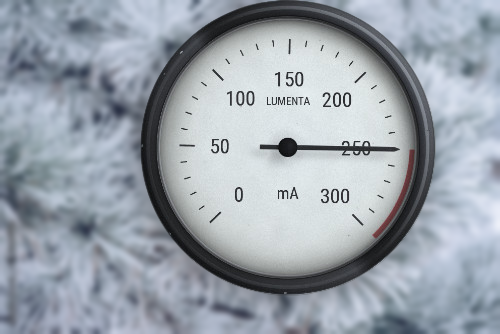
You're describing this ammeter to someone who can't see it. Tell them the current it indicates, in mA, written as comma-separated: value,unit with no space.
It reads 250,mA
